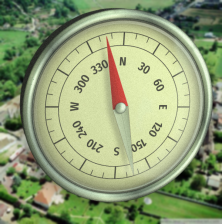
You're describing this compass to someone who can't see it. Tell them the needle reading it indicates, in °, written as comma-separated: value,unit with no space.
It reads 345,°
